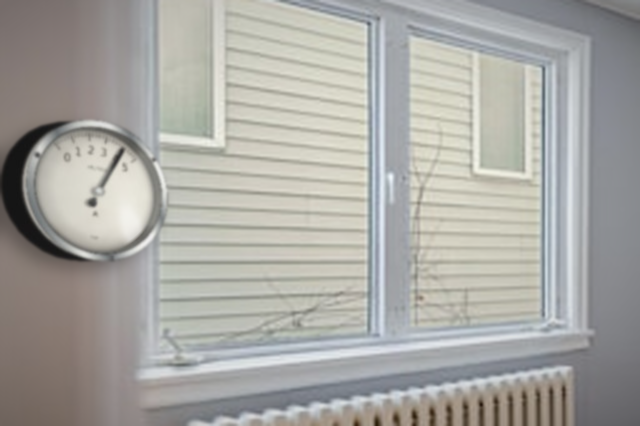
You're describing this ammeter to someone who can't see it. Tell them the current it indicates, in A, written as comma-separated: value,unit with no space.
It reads 4,A
